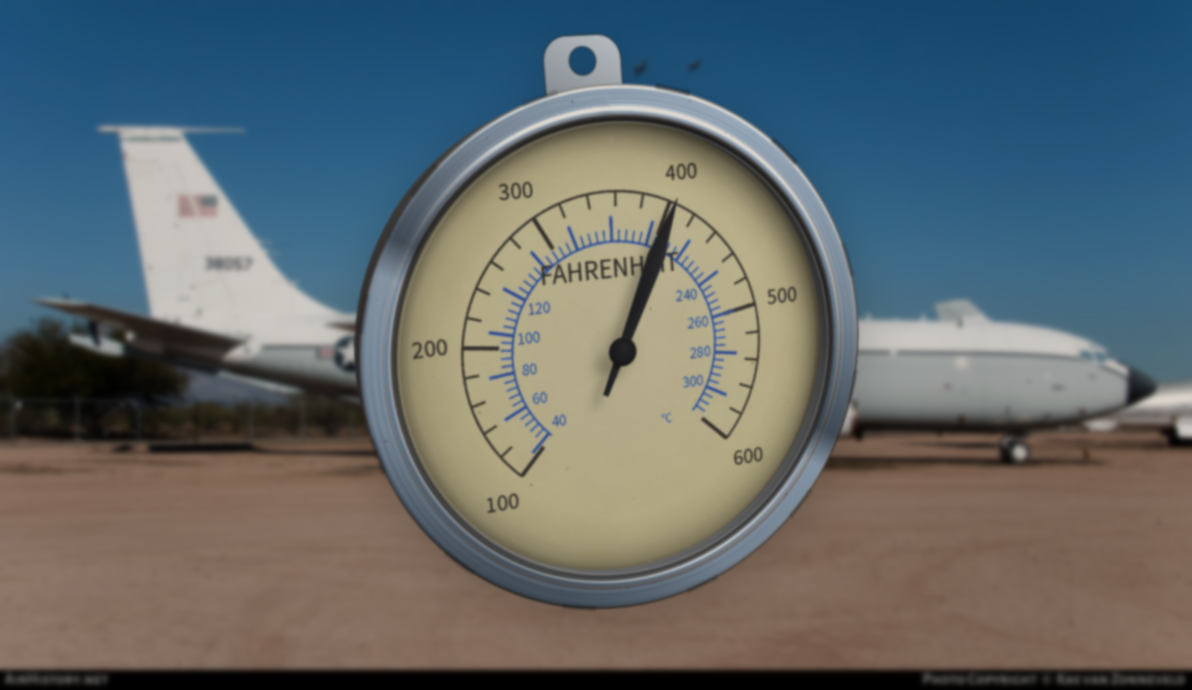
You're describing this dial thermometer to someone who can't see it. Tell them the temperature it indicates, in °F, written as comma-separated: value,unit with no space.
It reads 400,°F
